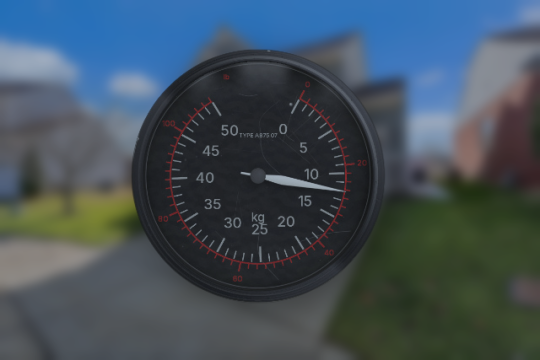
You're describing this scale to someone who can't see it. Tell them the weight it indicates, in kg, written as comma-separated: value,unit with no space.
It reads 12,kg
